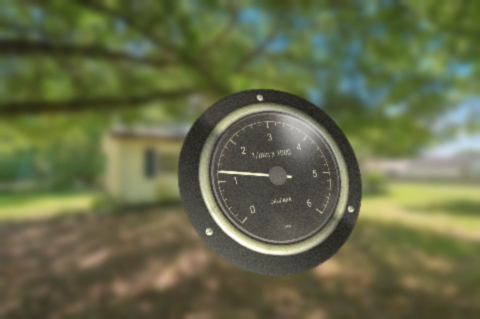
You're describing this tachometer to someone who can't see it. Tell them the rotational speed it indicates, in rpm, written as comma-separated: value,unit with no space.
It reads 1200,rpm
